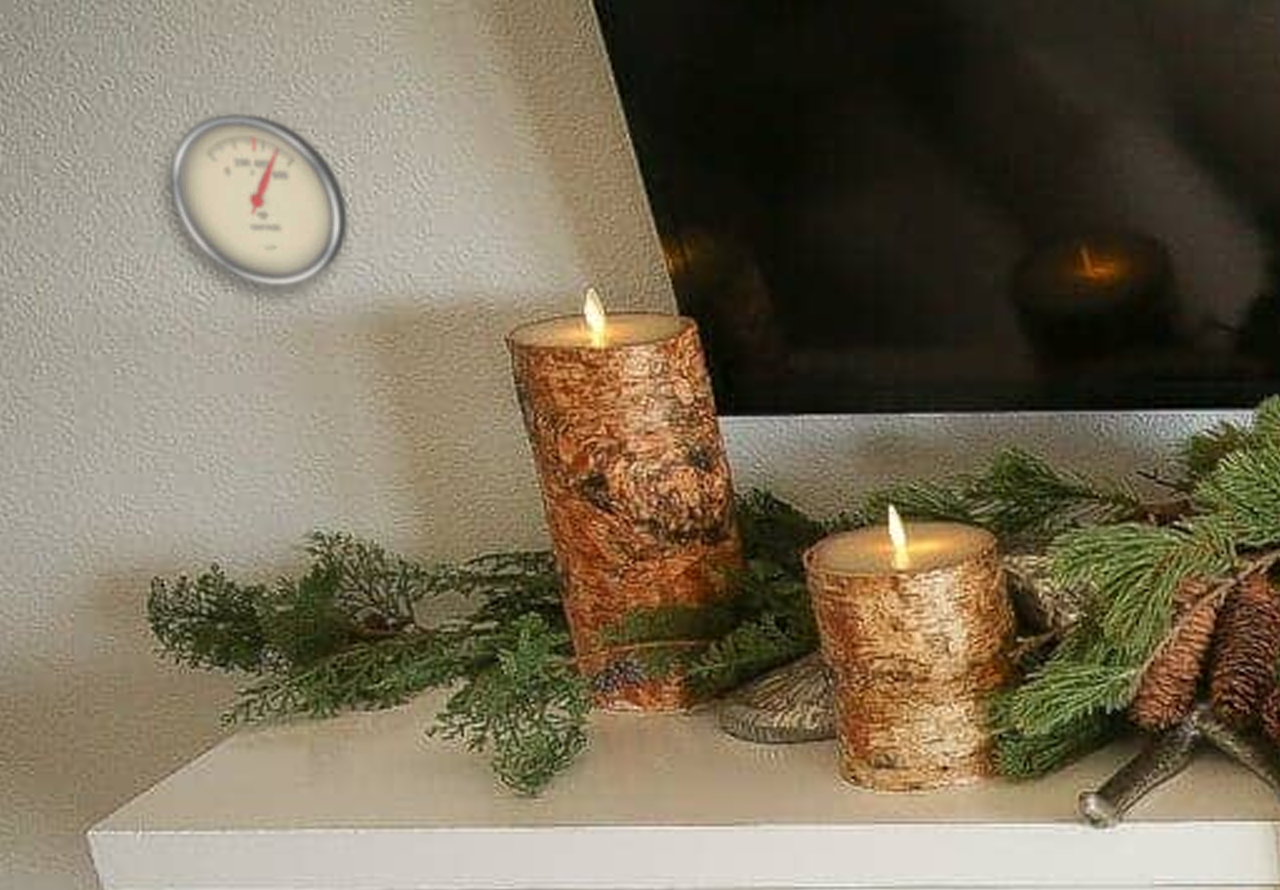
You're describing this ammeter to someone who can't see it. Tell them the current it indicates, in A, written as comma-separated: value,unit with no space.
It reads 500,A
